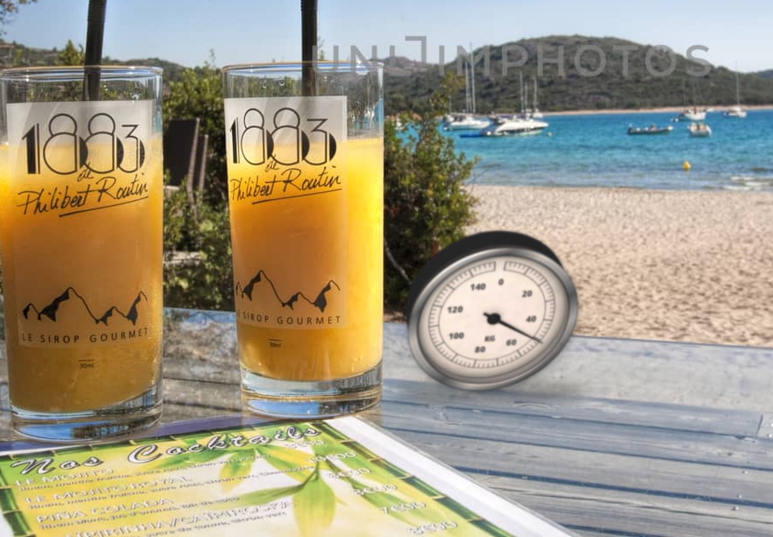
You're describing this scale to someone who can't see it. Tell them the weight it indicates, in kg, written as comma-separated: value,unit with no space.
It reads 50,kg
